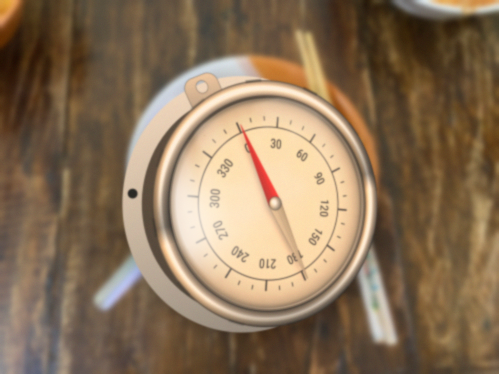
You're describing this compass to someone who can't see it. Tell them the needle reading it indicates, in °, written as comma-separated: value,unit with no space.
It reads 0,°
